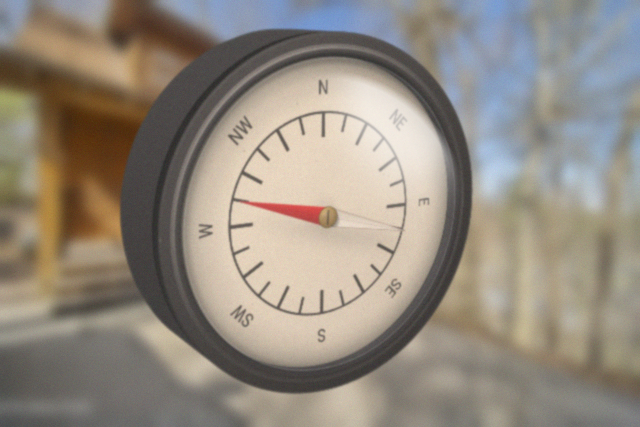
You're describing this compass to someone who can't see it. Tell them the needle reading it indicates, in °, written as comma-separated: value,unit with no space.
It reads 285,°
